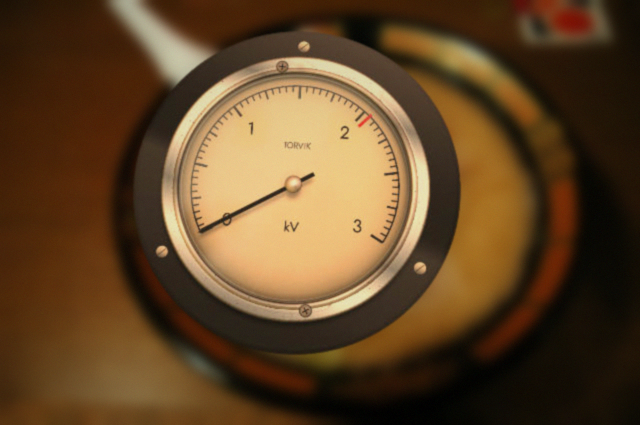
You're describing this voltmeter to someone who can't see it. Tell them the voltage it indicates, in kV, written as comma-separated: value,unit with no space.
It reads 0,kV
